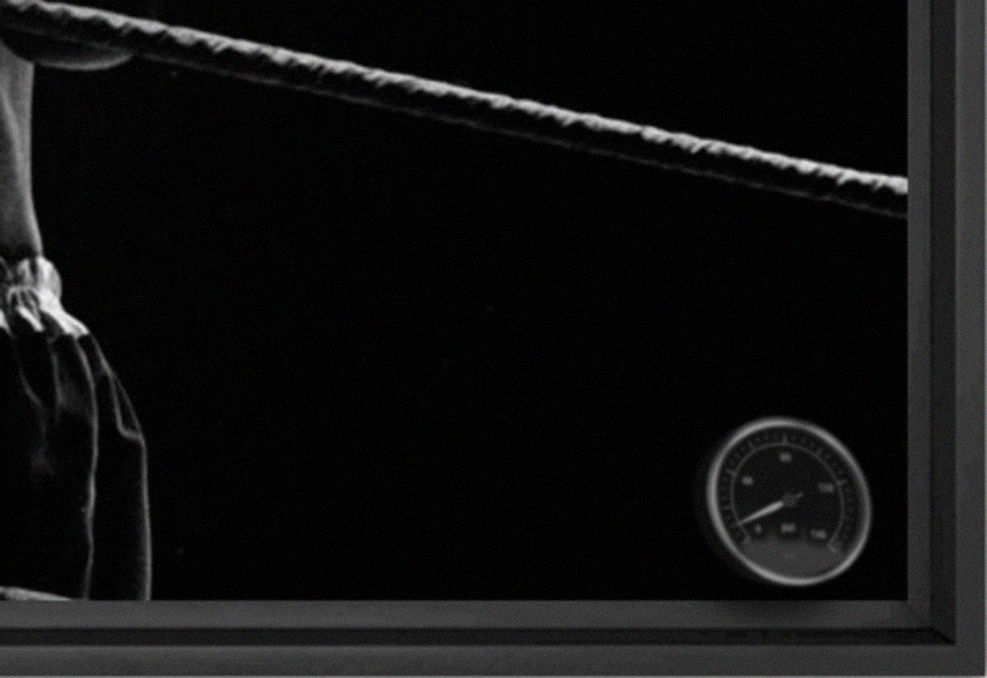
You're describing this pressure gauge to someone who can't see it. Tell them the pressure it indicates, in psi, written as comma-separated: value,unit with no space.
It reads 10,psi
